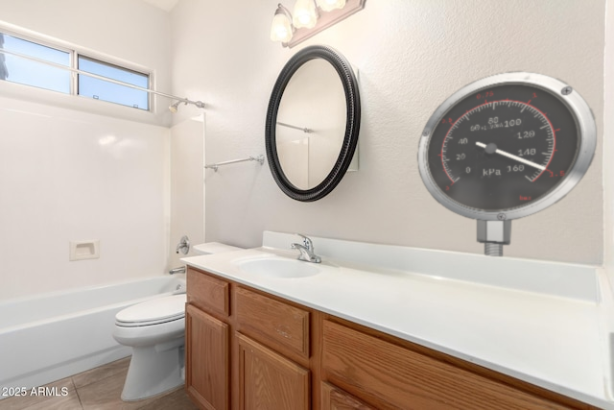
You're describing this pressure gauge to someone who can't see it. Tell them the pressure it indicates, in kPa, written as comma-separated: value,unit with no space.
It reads 150,kPa
